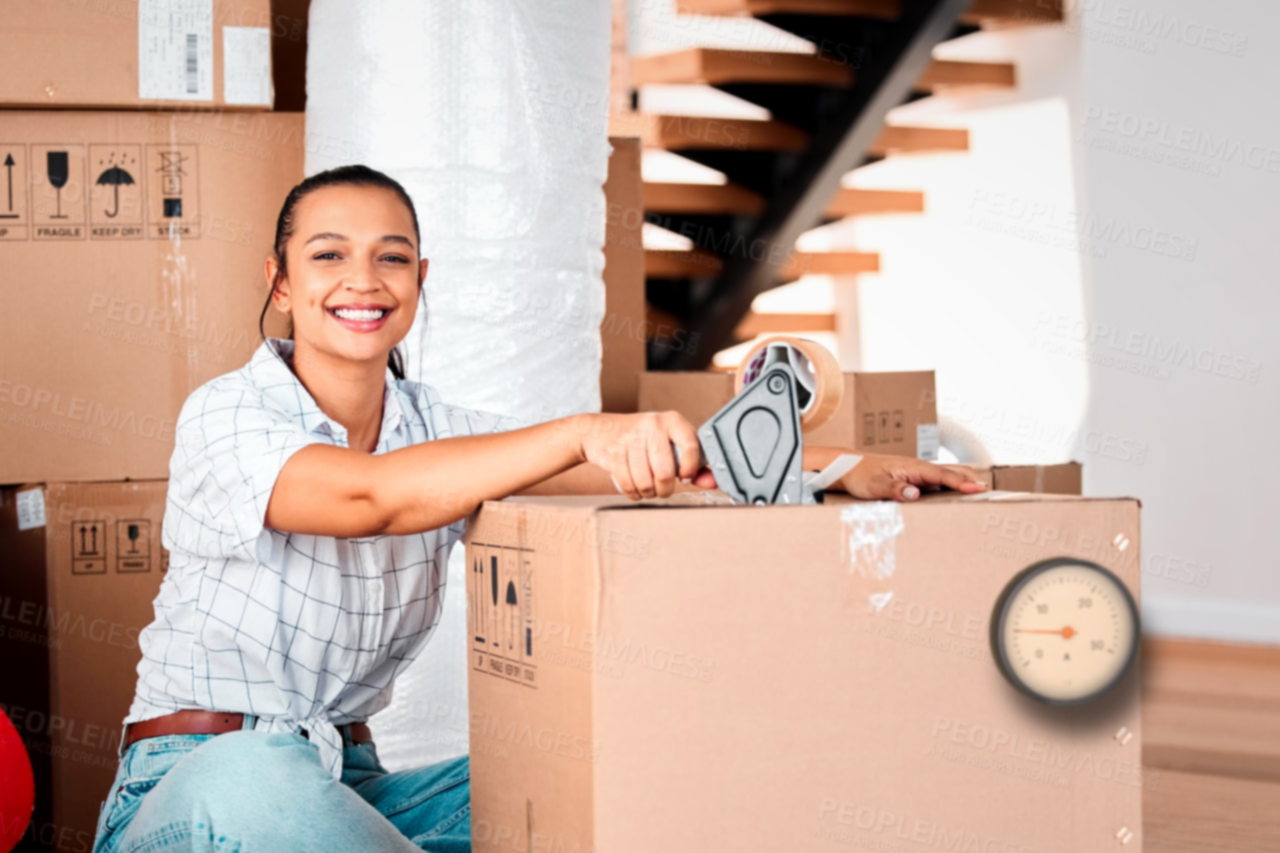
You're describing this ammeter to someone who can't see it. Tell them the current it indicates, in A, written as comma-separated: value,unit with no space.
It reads 5,A
